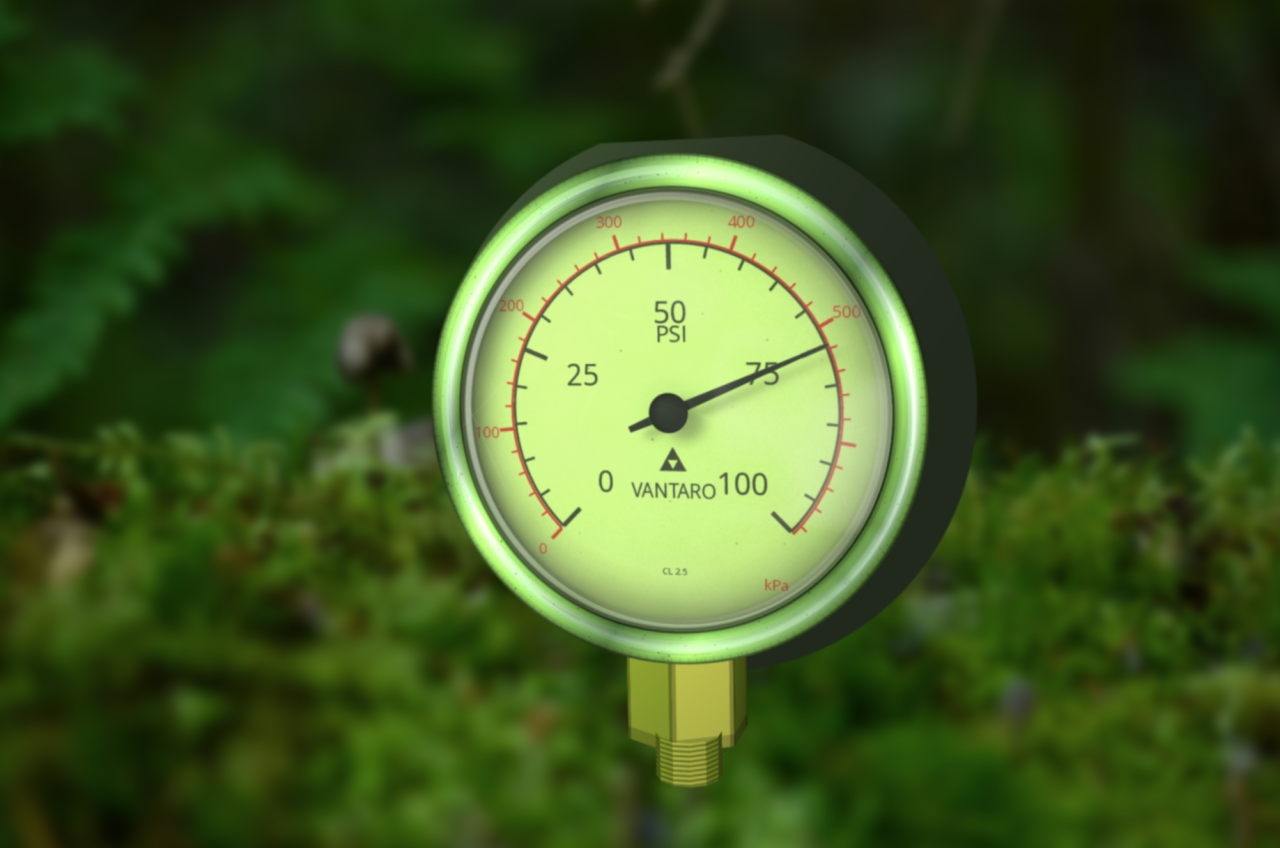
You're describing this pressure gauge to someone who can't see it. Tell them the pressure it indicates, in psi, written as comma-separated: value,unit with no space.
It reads 75,psi
